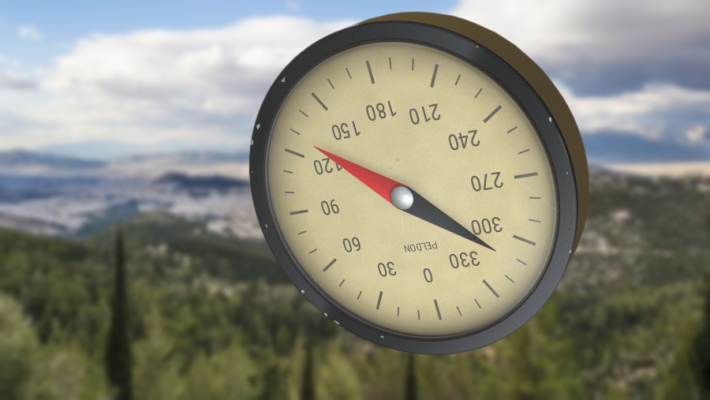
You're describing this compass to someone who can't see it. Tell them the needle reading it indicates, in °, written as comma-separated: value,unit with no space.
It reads 130,°
